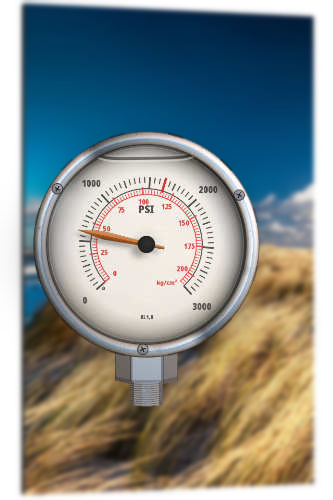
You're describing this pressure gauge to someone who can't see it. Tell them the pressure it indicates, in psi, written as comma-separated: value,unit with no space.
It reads 600,psi
